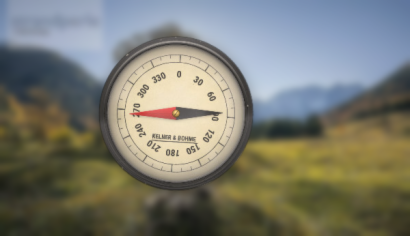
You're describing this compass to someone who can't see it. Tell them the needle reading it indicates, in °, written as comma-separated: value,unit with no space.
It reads 265,°
